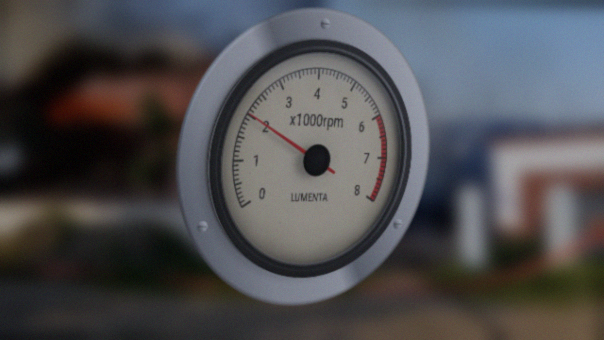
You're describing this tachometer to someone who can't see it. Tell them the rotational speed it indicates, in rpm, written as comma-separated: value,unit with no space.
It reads 2000,rpm
